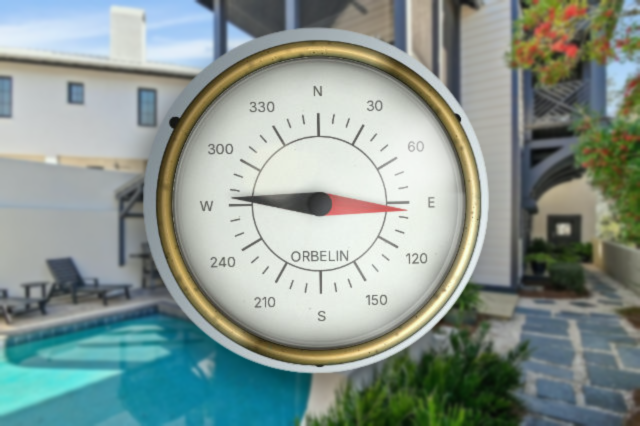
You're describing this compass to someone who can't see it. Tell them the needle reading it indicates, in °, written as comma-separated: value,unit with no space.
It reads 95,°
